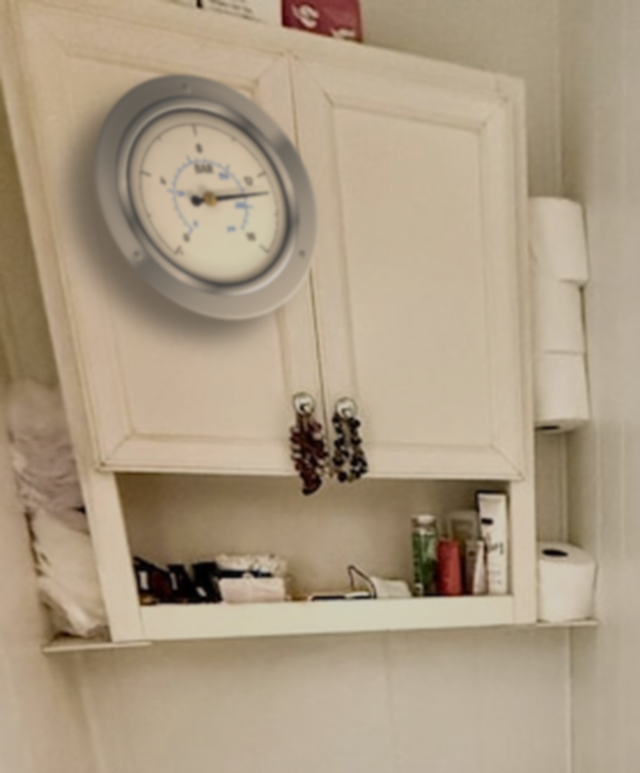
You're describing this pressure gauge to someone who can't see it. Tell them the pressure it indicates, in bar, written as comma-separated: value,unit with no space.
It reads 13,bar
